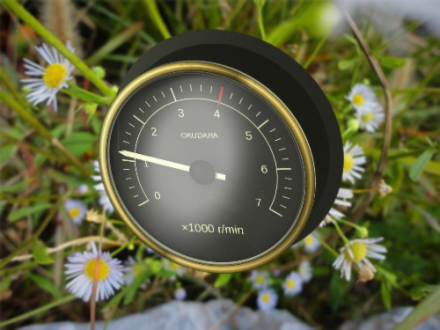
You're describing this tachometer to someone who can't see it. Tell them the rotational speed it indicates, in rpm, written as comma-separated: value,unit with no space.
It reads 1200,rpm
